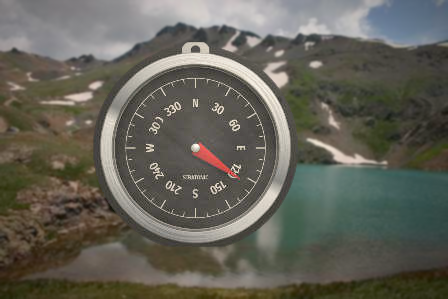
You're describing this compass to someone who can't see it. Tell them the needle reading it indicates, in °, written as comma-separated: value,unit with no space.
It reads 125,°
